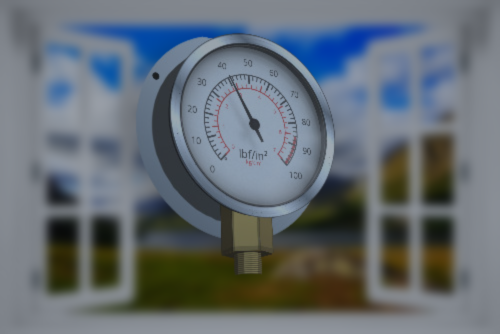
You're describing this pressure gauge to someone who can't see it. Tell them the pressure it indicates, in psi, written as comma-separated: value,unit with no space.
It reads 40,psi
